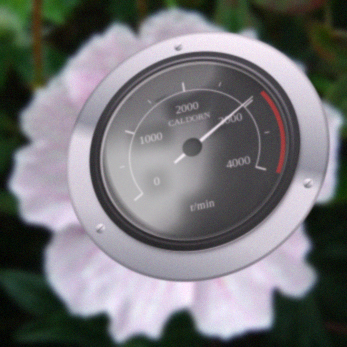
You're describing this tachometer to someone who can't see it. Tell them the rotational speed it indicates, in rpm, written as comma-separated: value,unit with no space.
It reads 3000,rpm
